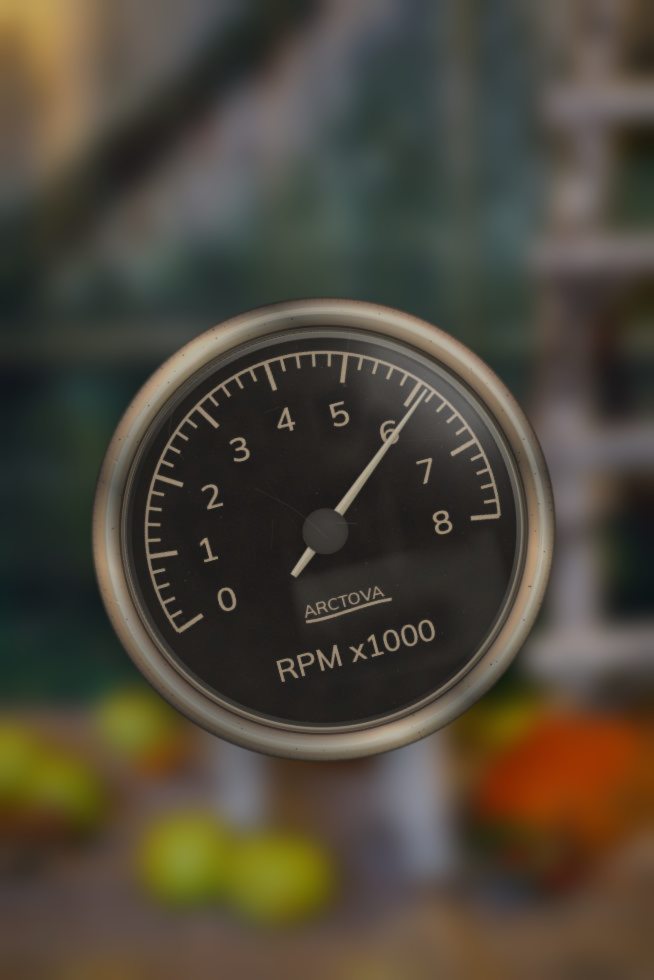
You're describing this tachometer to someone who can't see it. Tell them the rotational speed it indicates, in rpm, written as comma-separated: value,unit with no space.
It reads 6100,rpm
